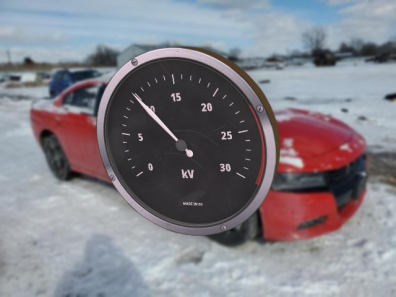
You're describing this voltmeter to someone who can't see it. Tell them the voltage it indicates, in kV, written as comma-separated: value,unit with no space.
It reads 10,kV
